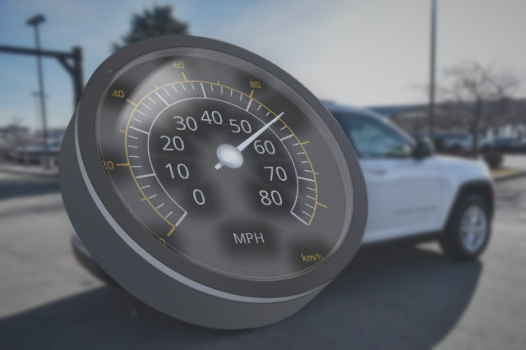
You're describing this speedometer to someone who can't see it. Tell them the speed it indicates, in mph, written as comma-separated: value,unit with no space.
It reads 56,mph
